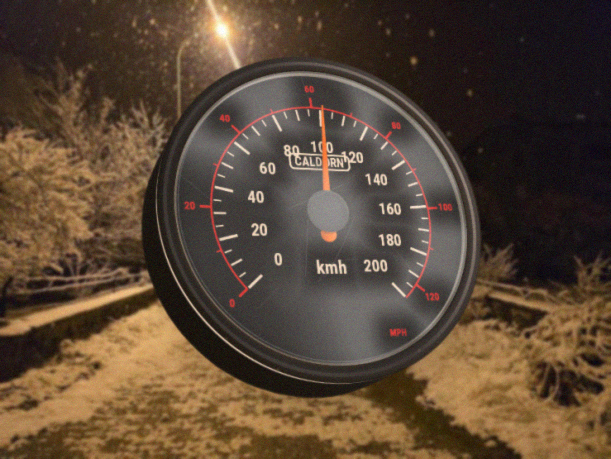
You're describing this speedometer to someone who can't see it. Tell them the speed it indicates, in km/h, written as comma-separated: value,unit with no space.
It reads 100,km/h
